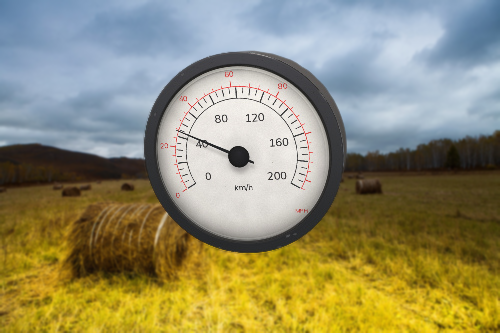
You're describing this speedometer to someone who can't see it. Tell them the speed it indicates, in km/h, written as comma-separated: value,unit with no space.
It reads 45,km/h
